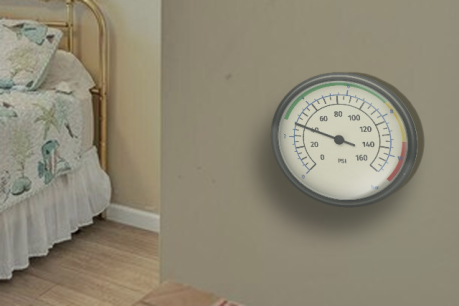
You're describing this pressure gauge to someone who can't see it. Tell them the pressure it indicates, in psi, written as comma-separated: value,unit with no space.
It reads 40,psi
